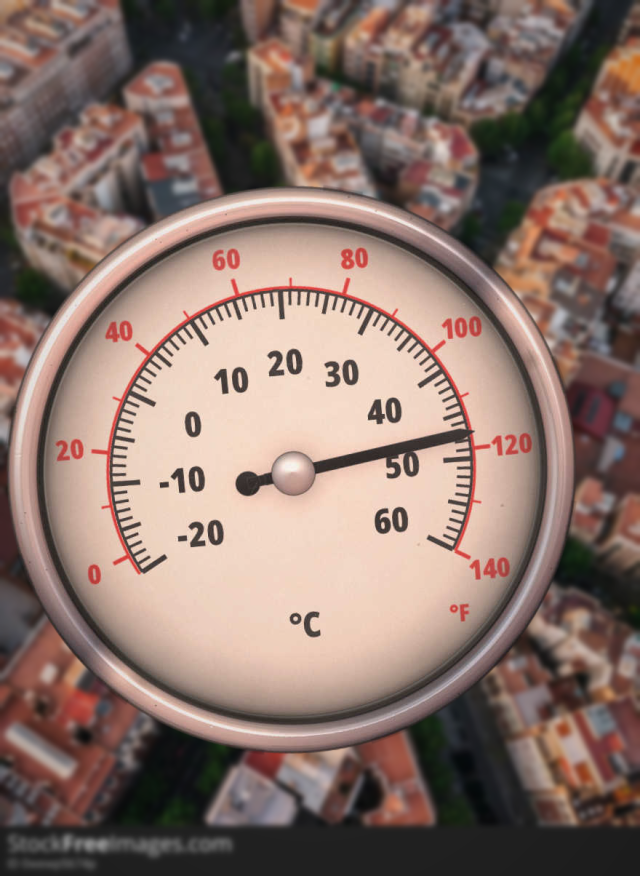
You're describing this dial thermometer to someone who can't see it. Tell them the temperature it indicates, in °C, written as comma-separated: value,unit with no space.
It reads 47,°C
